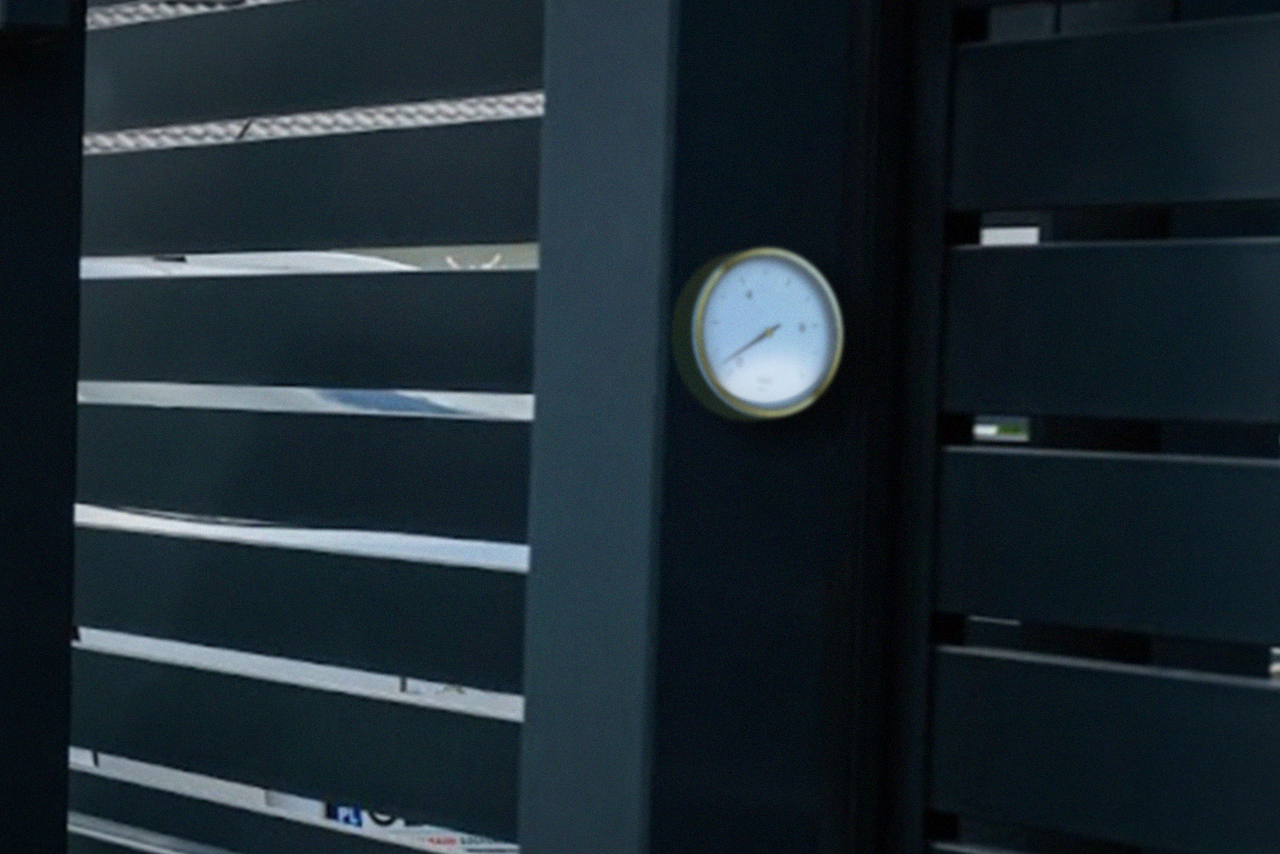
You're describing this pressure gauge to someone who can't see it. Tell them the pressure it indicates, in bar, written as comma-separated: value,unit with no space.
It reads 0.5,bar
